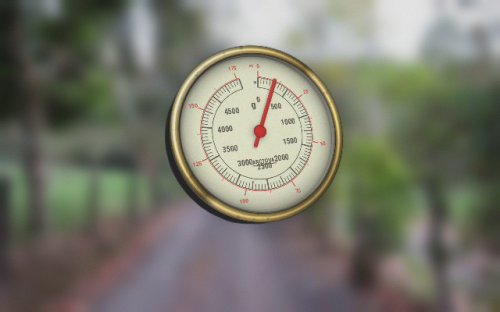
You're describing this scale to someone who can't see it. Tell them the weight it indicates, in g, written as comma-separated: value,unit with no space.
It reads 250,g
